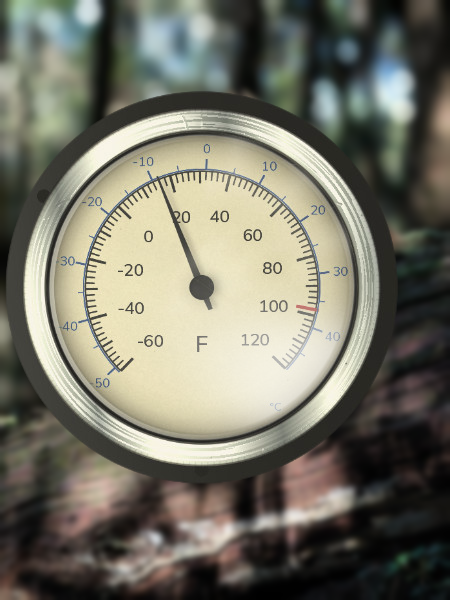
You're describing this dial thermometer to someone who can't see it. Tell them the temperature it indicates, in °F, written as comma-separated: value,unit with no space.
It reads 16,°F
